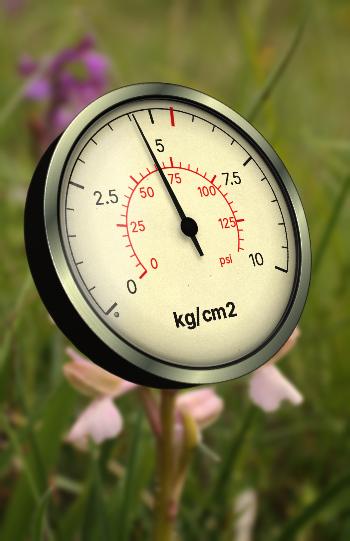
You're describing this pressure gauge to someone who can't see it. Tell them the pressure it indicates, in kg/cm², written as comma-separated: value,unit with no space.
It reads 4.5,kg/cm²
